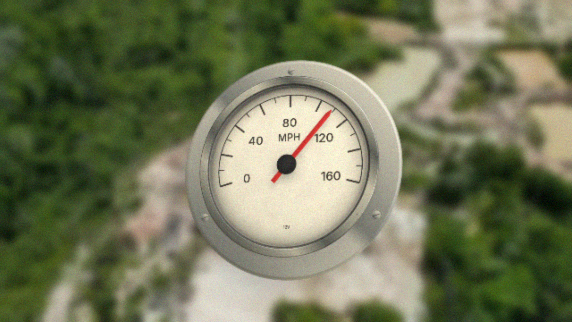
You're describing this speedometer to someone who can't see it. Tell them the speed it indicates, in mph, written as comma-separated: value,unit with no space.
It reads 110,mph
